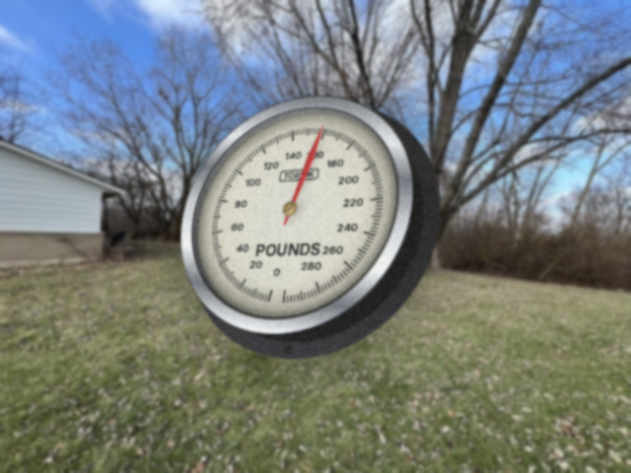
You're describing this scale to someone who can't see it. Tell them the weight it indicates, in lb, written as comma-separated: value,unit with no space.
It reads 160,lb
